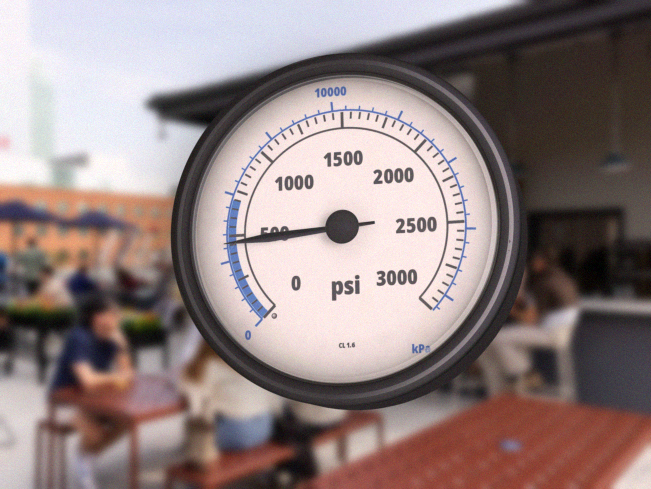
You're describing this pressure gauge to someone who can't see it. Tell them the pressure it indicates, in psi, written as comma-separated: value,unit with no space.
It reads 450,psi
